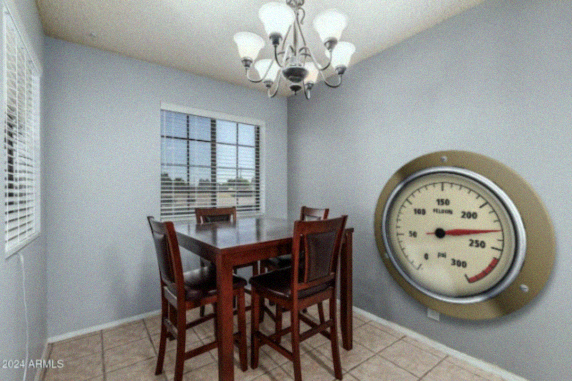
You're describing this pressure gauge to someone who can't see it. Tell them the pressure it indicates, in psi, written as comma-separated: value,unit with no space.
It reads 230,psi
